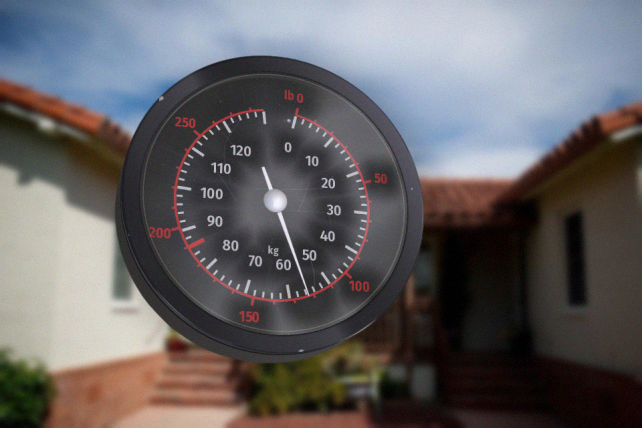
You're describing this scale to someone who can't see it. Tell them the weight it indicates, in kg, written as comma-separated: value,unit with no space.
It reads 56,kg
